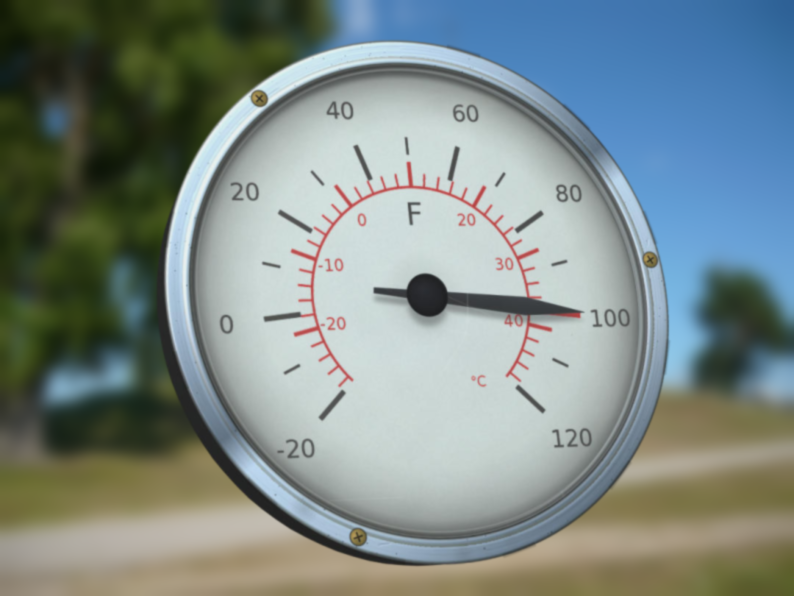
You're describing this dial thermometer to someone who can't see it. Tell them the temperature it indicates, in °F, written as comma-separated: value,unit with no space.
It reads 100,°F
